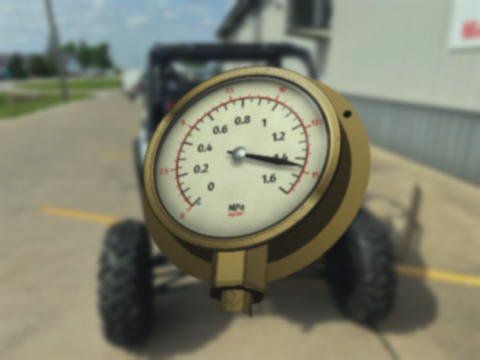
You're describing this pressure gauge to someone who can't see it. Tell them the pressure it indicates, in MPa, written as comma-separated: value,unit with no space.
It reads 1.45,MPa
